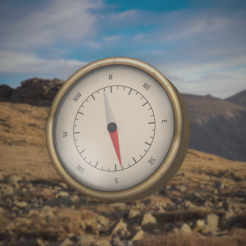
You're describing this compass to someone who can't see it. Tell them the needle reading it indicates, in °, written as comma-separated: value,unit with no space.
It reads 170,°
